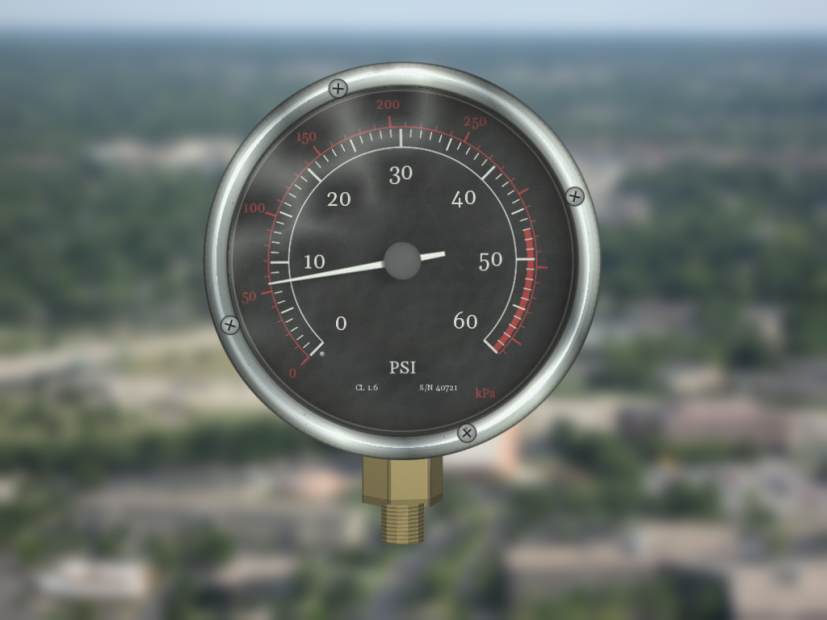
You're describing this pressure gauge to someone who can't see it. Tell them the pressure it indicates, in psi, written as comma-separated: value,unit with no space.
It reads 8,psi
